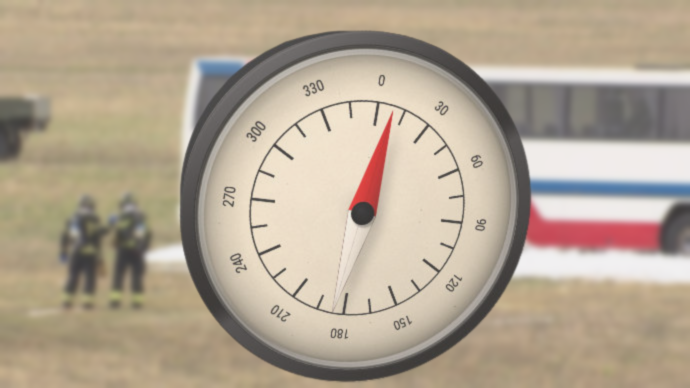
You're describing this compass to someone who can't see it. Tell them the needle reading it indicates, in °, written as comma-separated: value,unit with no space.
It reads 7.5,°
